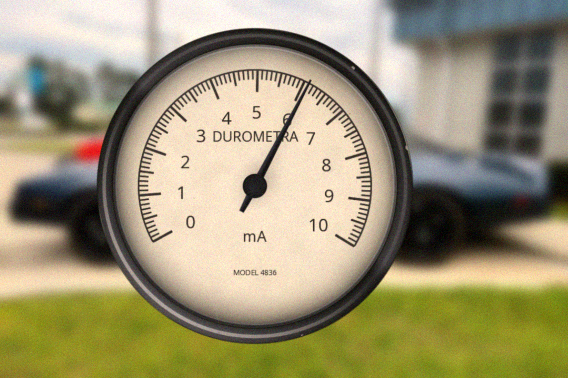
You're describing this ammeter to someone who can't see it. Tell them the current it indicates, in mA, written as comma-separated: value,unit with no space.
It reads 6.1,mA
